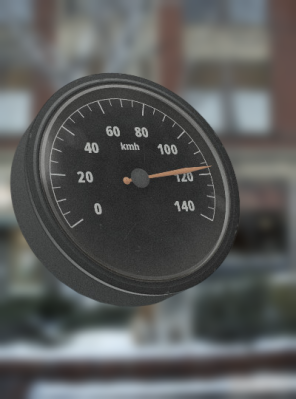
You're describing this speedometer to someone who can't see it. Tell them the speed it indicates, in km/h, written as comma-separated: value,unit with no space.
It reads 117.5,km/h
